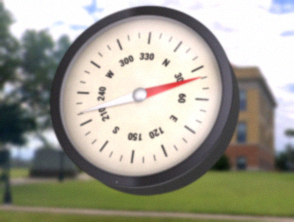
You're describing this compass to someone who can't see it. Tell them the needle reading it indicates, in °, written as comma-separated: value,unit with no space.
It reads 40,°
